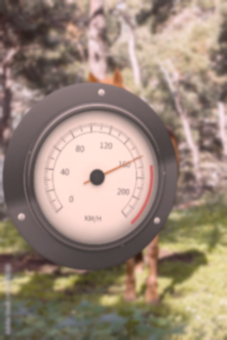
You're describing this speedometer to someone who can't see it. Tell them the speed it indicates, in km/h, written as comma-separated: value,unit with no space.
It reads 160,km/h
